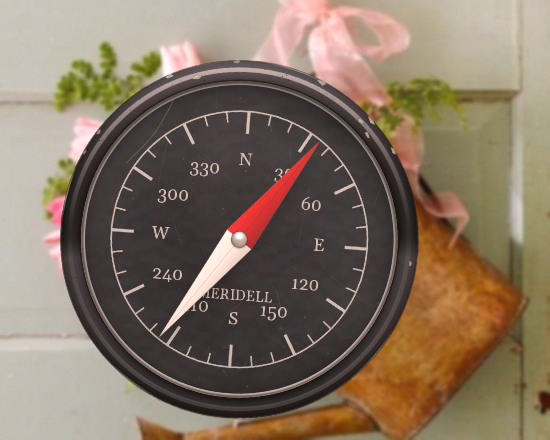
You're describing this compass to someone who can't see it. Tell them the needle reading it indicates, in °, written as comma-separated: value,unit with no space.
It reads 35,°
